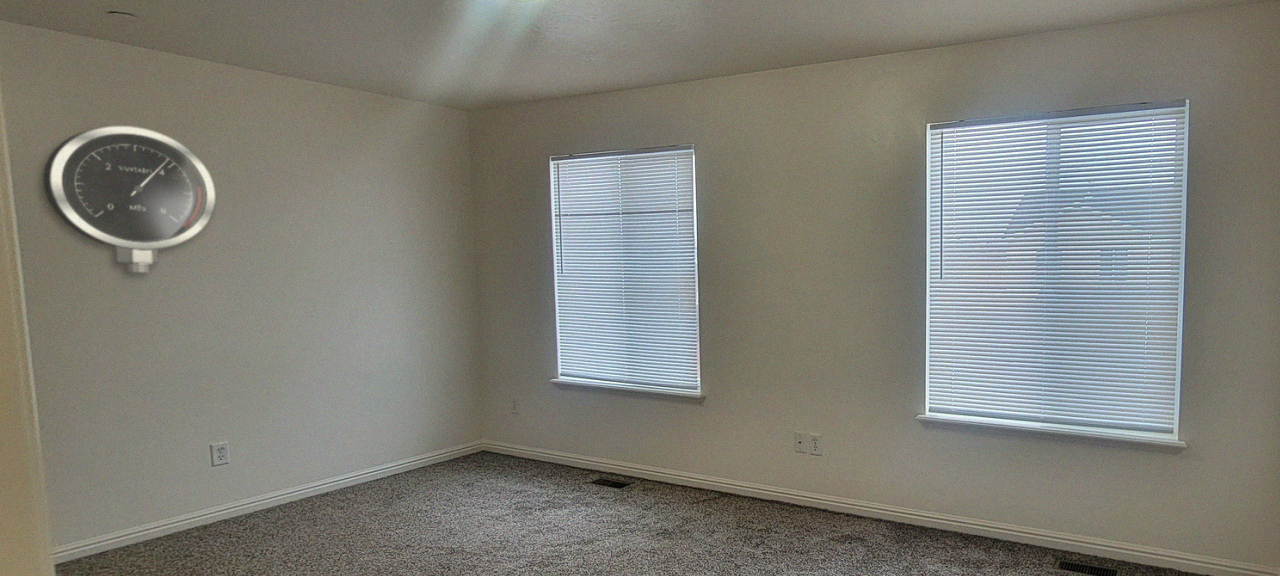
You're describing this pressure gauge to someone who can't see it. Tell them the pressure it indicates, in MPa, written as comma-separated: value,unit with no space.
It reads 3.8,MPa
